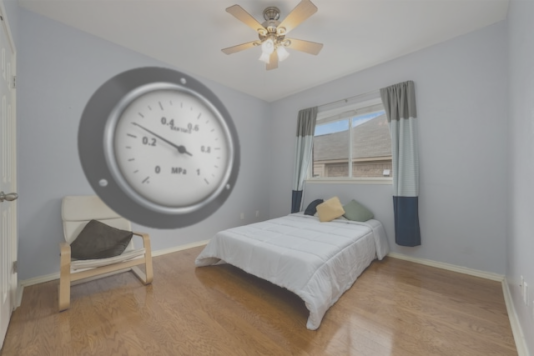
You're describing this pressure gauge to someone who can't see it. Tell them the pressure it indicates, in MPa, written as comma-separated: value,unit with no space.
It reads 0.25,MPa
